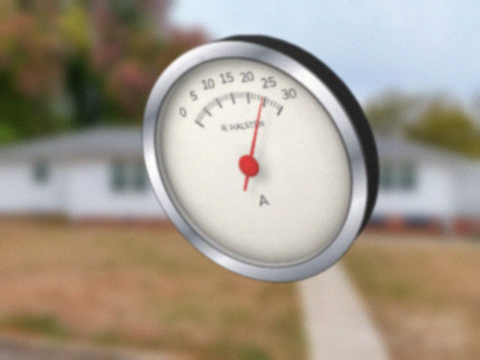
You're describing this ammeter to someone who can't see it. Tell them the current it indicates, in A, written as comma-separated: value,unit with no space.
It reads 25,A
